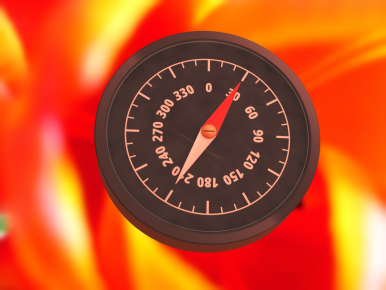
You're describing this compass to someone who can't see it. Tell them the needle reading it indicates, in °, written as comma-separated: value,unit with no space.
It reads 30,°
